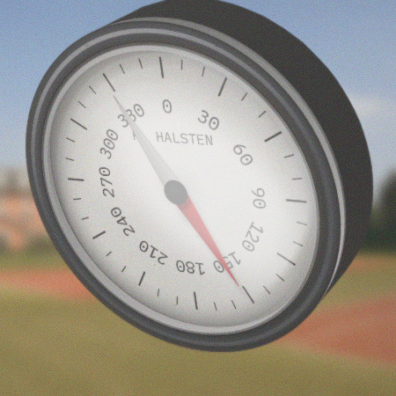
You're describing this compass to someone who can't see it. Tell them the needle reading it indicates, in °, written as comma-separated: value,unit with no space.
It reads 150,°
